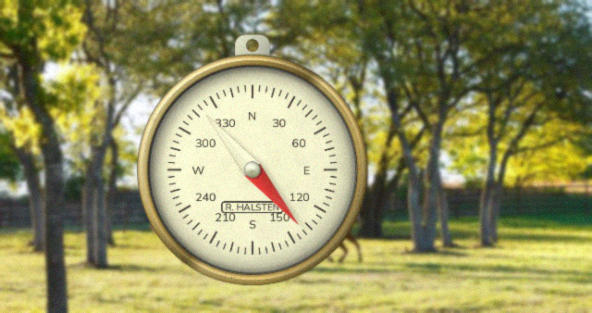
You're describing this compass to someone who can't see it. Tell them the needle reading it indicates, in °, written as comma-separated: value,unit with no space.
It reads 140,°
